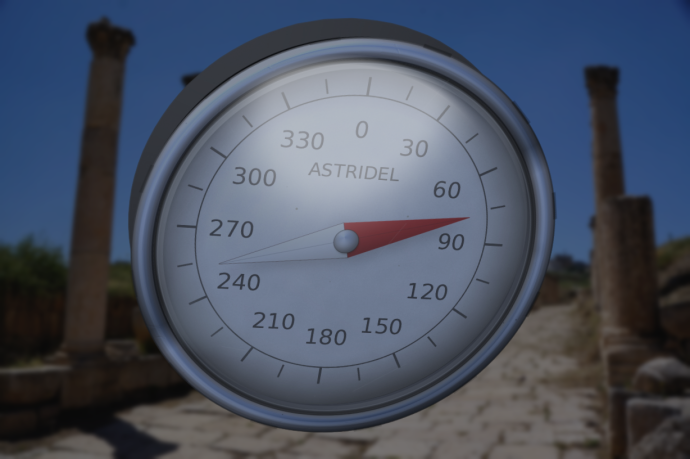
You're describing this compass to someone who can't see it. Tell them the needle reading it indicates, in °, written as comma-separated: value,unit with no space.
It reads 75,°
